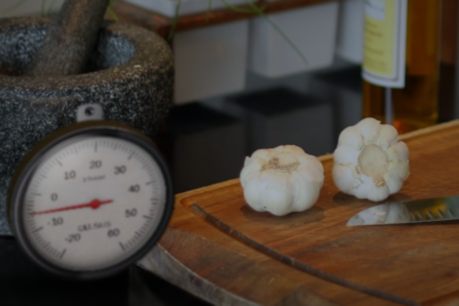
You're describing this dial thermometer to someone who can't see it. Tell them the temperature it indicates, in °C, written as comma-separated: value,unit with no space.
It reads -5,°C
